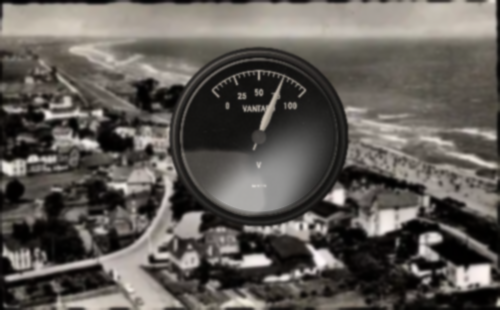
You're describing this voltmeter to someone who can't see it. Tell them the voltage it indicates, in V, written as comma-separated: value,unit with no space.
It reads 75,V
